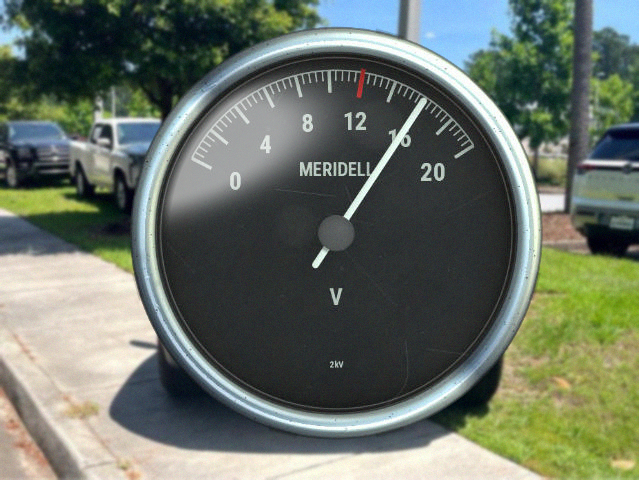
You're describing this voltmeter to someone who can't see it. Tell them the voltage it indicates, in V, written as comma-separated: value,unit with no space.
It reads 16,V
